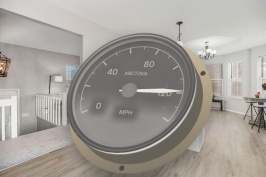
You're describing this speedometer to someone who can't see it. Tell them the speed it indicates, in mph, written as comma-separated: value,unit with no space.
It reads 120,mph
